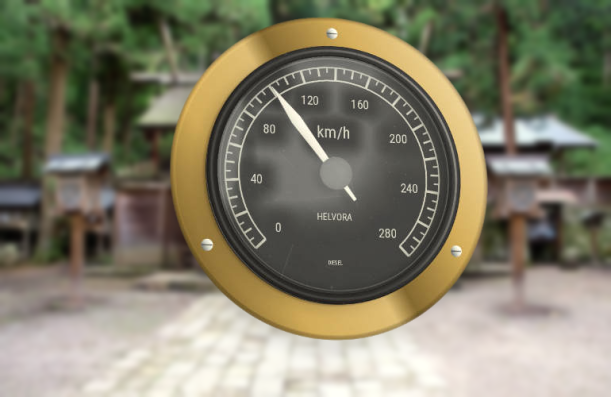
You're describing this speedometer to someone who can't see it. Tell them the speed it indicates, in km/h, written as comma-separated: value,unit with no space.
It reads 100,km/h
